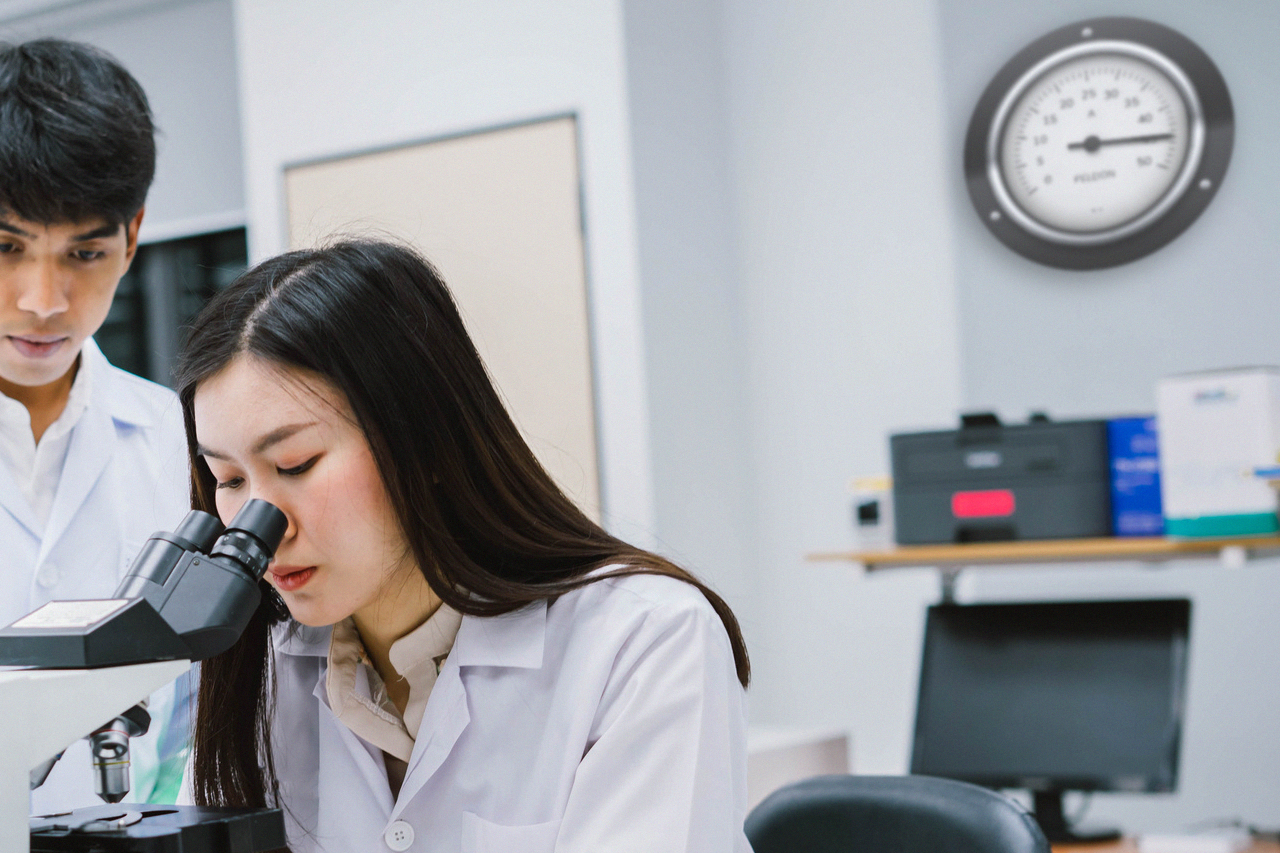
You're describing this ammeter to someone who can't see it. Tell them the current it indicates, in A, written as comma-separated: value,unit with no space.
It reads 45,A
